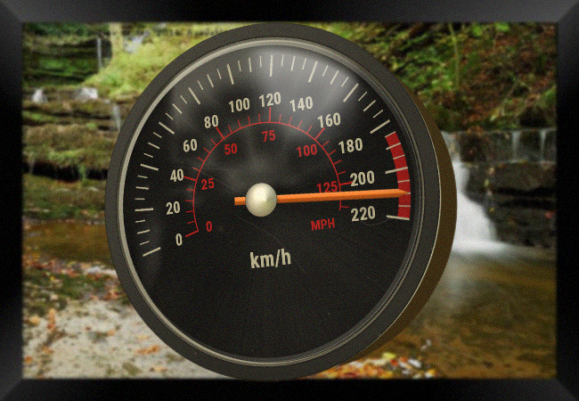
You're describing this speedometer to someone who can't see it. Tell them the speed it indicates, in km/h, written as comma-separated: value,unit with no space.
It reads 210,km/h
